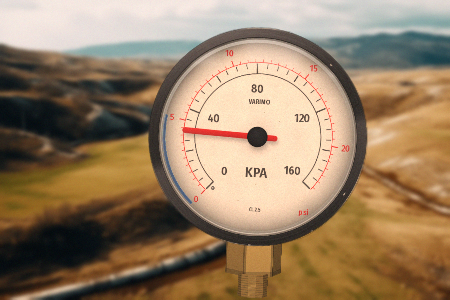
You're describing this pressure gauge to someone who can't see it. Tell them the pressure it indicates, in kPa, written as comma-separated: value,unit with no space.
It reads 30,kPa
